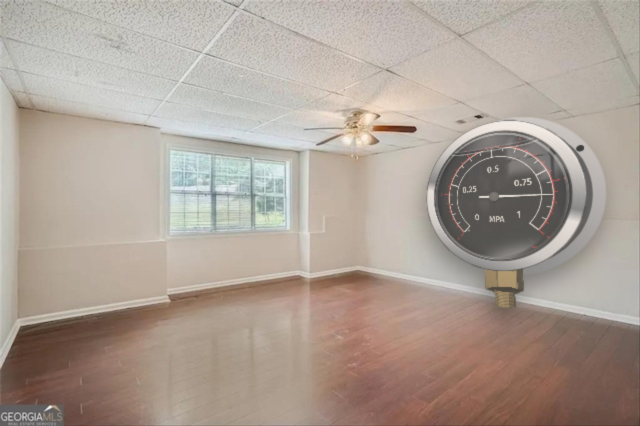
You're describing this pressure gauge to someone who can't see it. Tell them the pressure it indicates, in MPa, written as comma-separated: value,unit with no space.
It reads 0.85,MPa
